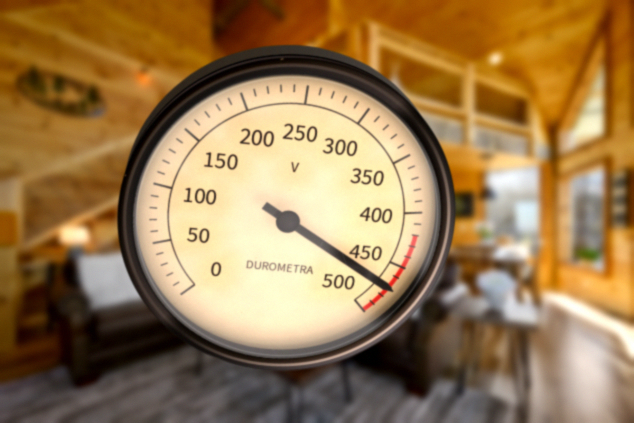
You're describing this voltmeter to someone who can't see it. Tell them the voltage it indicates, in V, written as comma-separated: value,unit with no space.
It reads 470,V
